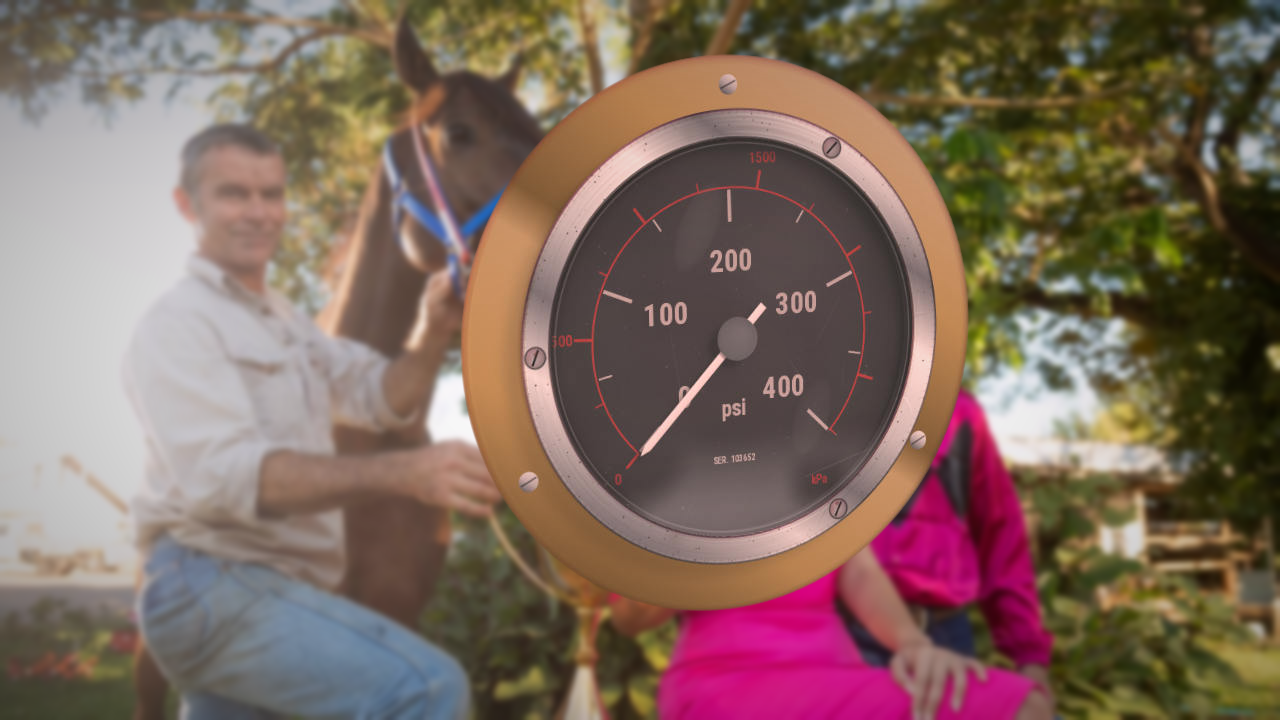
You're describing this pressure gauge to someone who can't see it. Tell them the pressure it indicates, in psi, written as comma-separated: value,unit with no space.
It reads 0,psi
